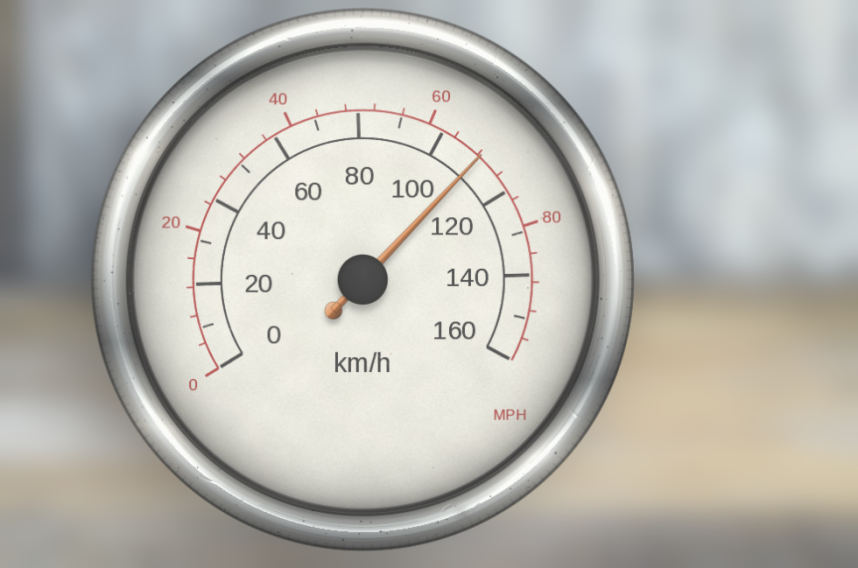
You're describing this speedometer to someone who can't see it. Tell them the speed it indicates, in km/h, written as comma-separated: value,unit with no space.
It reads 110,km/h
